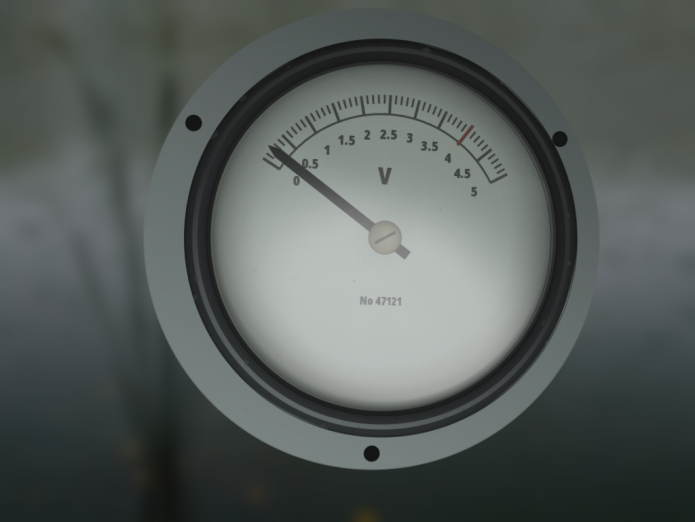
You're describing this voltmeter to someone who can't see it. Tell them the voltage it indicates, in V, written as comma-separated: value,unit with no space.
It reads 0.2,V
